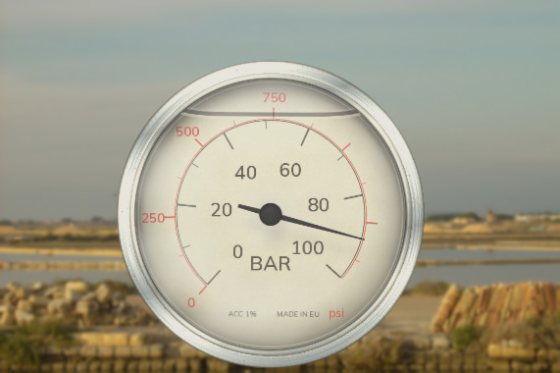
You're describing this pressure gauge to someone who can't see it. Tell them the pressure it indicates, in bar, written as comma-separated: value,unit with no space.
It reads 90,bar
